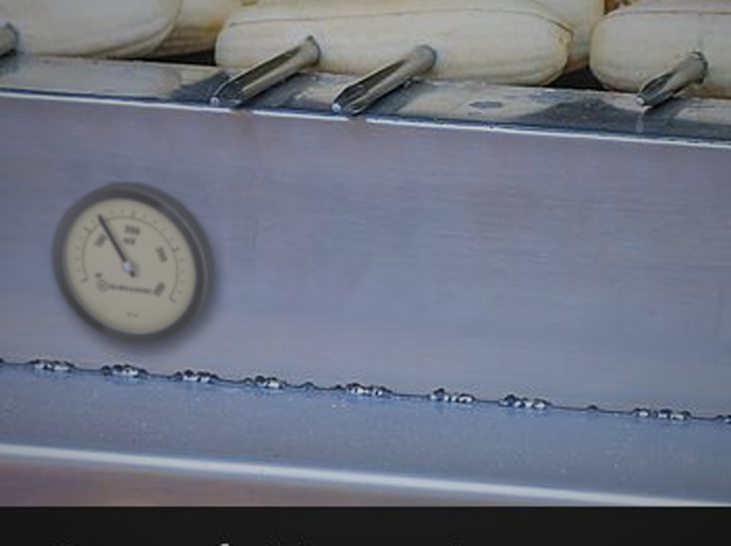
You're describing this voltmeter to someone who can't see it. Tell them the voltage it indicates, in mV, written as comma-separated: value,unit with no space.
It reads 140,mV
